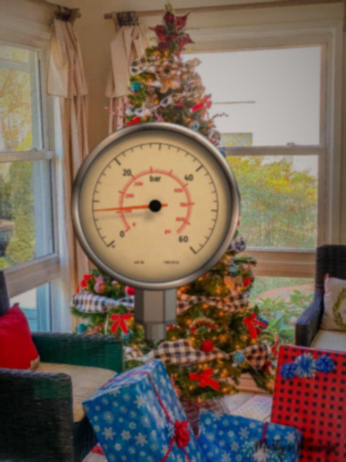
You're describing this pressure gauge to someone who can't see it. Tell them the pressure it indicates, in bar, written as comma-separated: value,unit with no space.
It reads 8,bar
